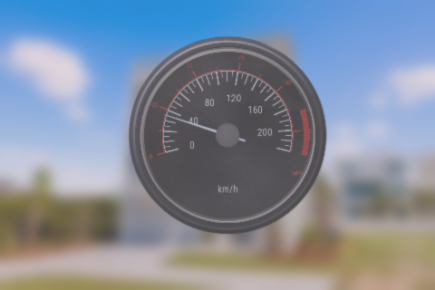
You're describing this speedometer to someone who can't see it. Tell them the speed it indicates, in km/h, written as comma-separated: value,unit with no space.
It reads 35,km/h
